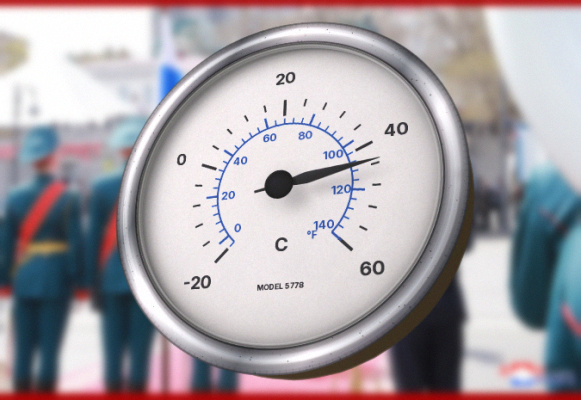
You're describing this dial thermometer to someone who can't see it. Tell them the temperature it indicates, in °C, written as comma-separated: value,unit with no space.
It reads 44,°C
